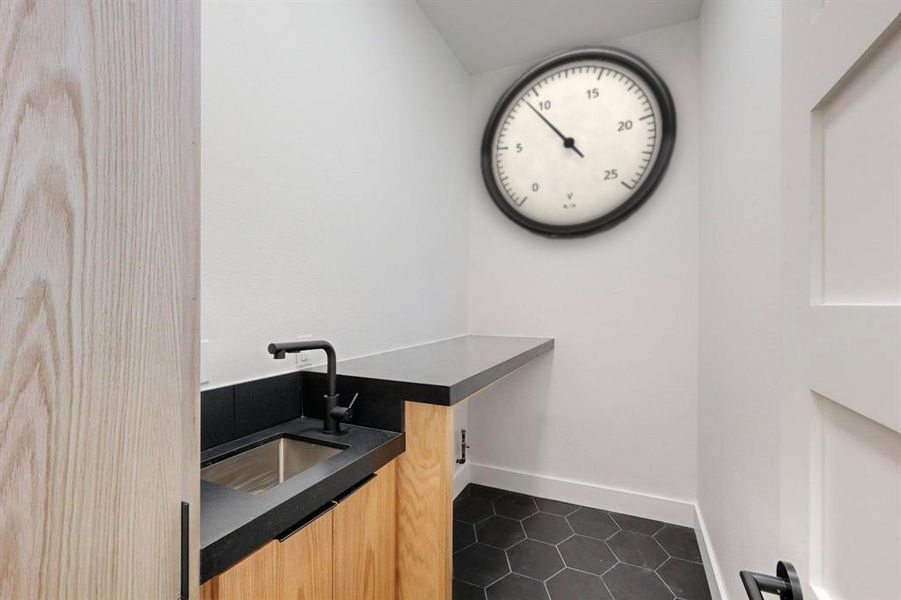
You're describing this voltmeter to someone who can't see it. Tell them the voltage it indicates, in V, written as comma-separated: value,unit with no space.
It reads 9,V
